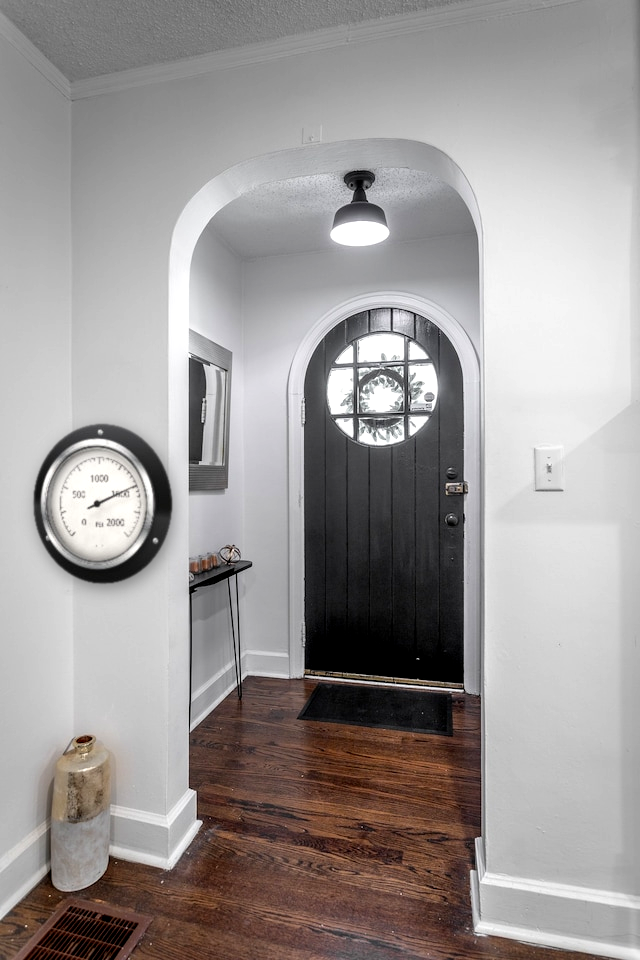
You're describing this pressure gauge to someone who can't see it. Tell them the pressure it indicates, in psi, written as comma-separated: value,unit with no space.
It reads 1500,psi
